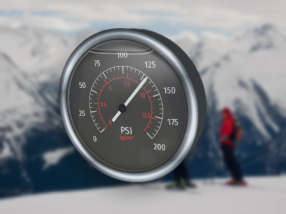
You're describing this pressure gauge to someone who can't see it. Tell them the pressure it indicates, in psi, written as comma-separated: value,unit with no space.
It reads 130,psi
